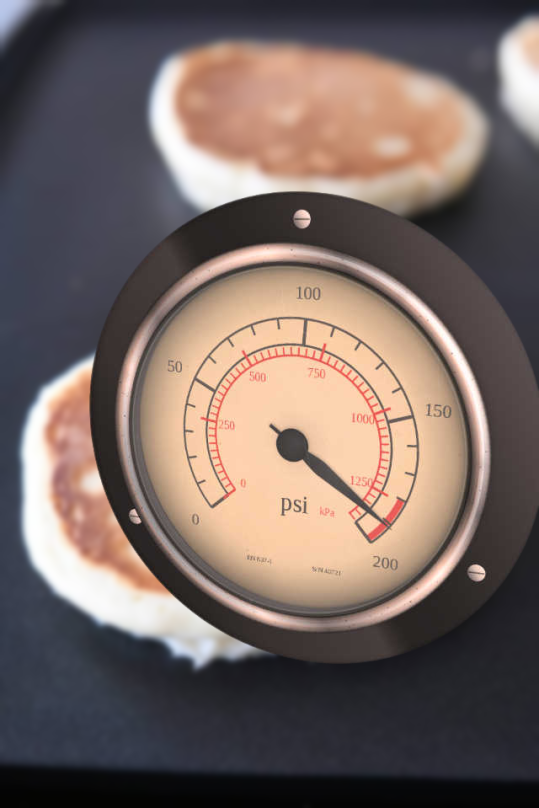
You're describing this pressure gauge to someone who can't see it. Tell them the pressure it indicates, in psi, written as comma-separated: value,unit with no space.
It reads 190,psi
